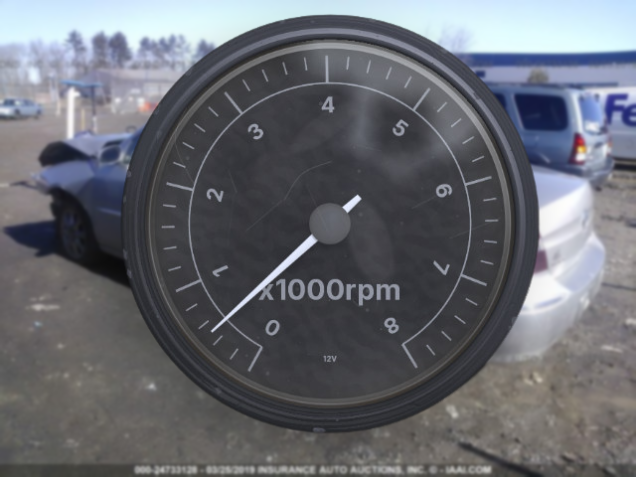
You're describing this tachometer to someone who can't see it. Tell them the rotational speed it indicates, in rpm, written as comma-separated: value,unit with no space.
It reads 500,rpm
